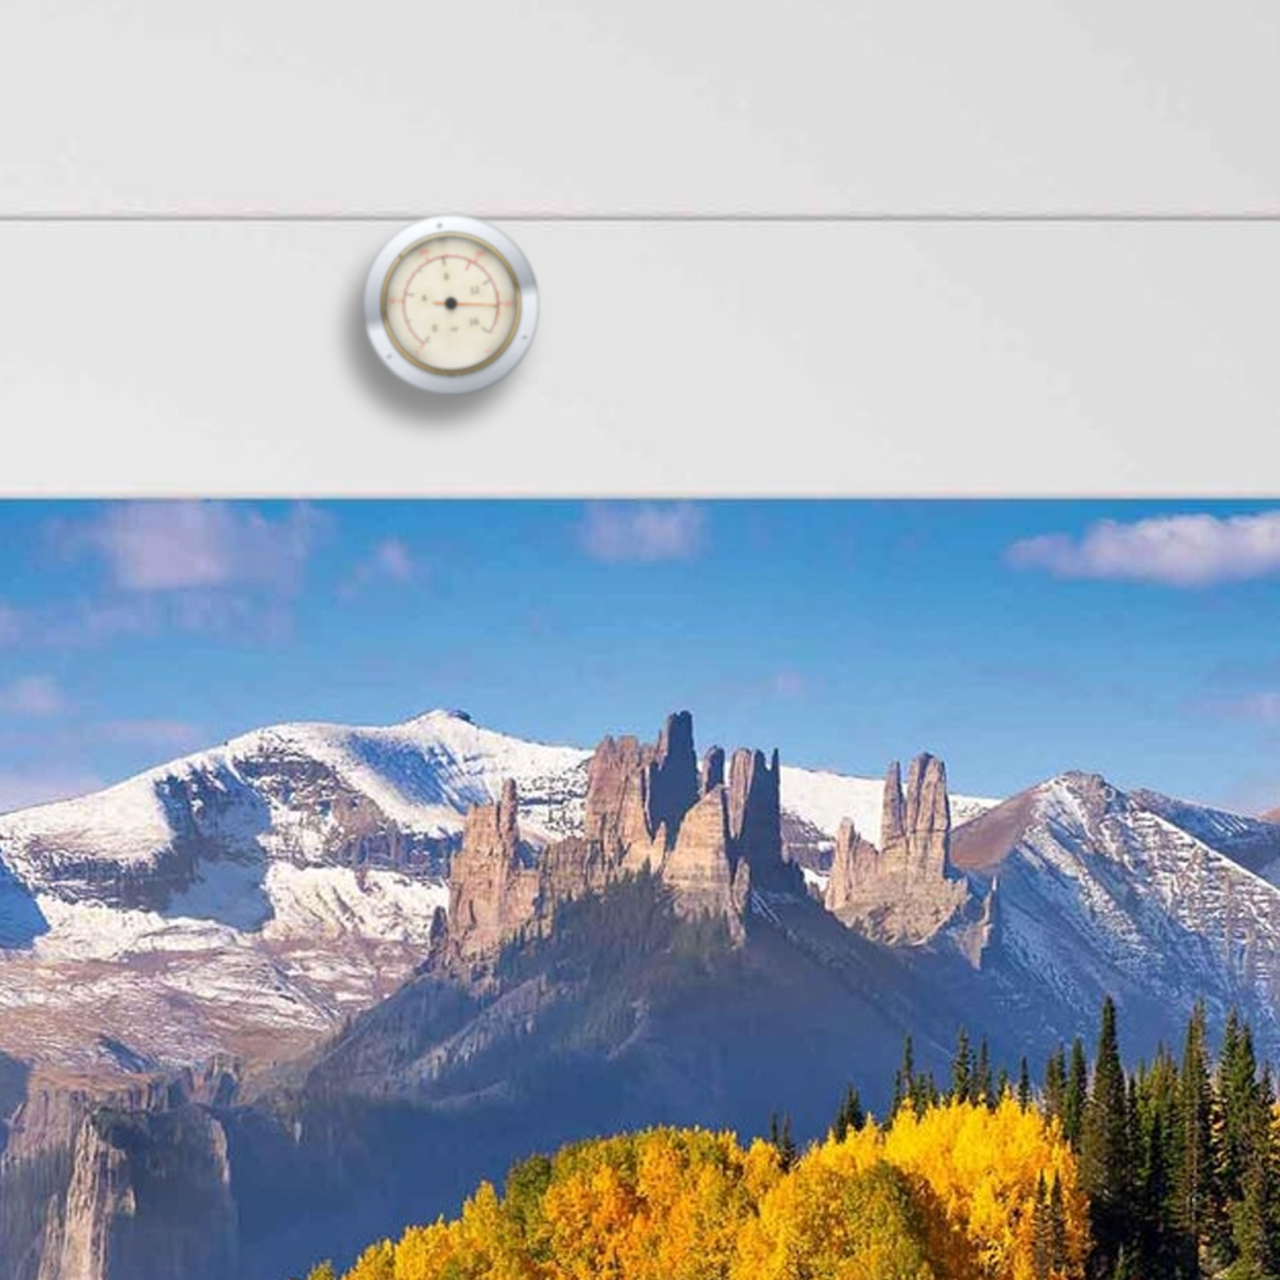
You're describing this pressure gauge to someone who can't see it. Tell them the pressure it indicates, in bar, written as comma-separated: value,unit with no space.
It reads 14,bar
